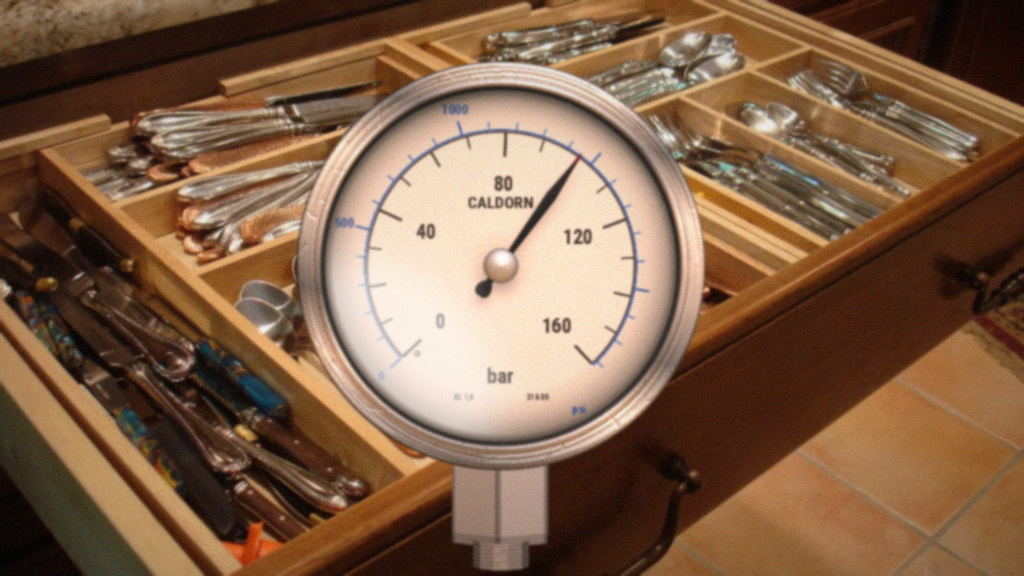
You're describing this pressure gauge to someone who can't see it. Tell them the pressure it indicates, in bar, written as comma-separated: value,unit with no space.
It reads 100,bar
